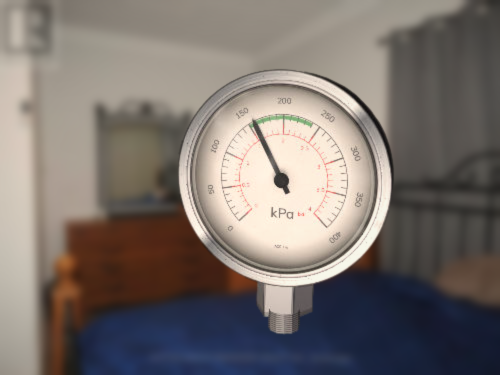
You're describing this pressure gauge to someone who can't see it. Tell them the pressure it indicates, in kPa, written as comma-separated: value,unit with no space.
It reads 160,kPa
